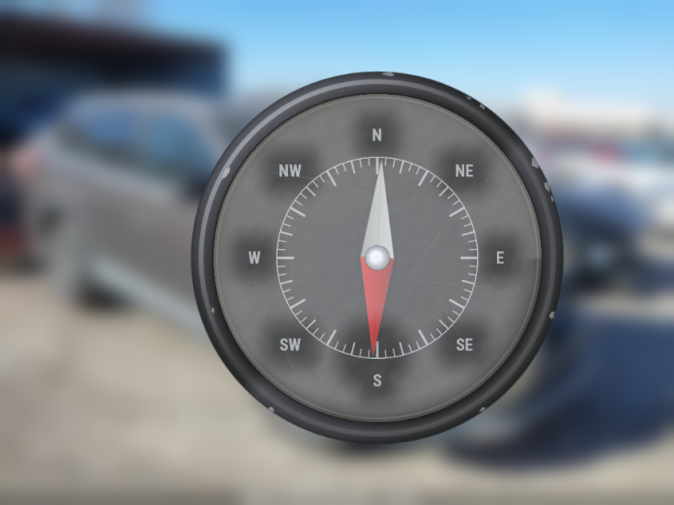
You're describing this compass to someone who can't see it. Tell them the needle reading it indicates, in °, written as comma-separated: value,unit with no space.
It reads 182.5,°
